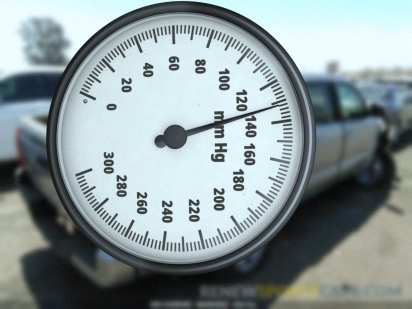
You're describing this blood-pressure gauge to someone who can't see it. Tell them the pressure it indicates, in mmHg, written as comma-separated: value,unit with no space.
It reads 132,mmHg
